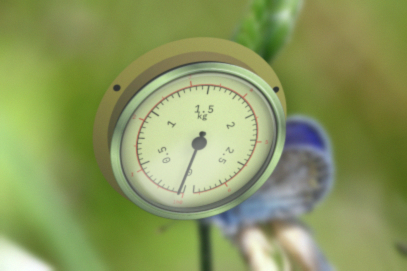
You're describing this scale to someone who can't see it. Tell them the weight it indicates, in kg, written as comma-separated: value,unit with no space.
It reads 0.05,kg
